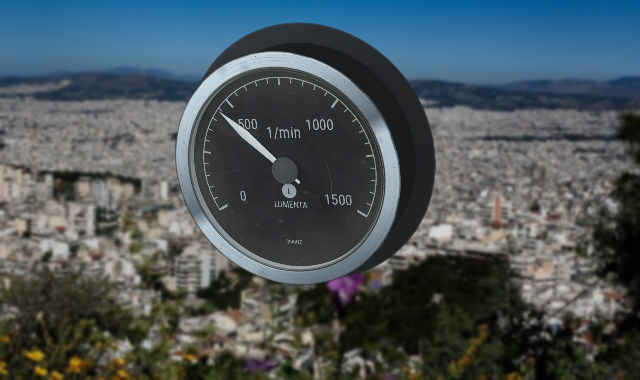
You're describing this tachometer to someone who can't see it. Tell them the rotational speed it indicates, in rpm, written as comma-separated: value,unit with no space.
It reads 450,rpm
